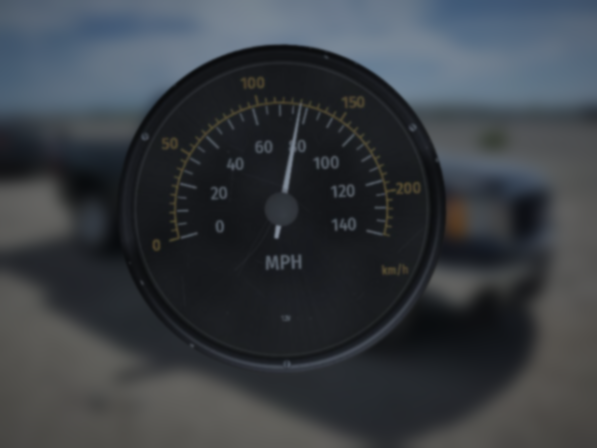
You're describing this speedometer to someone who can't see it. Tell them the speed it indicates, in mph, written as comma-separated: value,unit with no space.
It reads 77.5,mph
